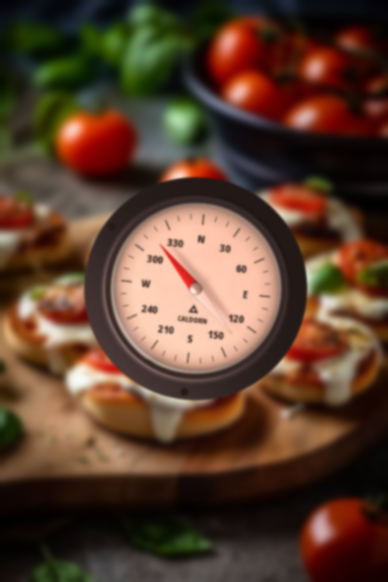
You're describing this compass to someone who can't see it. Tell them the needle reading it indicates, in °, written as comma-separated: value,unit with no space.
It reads 315,°
